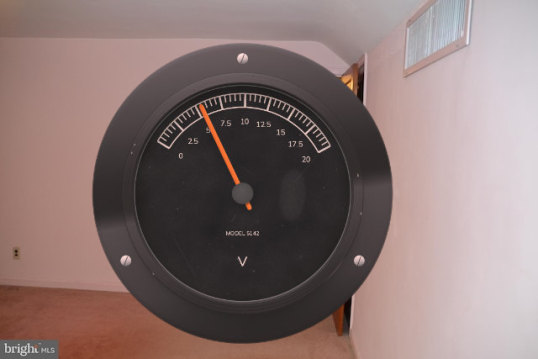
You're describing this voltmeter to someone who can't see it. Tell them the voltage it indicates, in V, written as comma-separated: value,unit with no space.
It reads 5.5,V
